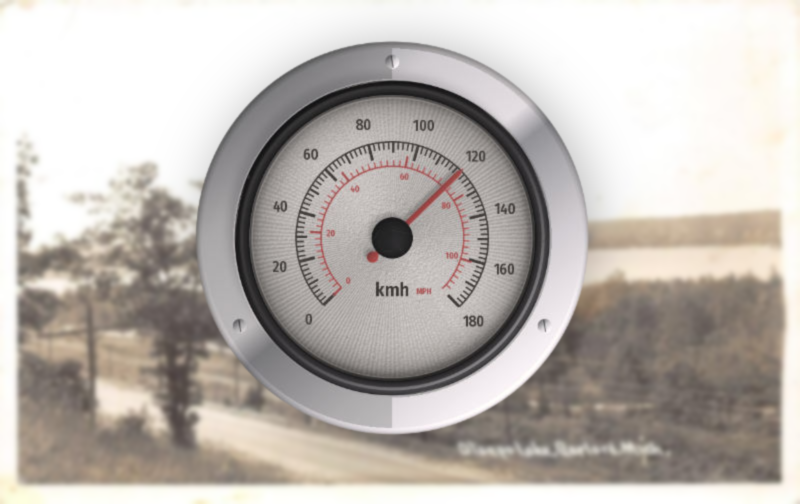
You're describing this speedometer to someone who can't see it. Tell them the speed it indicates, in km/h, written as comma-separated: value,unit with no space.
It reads 120,km/h
